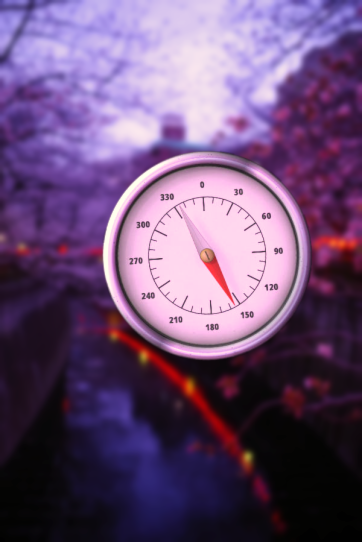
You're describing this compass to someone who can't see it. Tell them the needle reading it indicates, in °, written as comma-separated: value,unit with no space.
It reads 155,°
